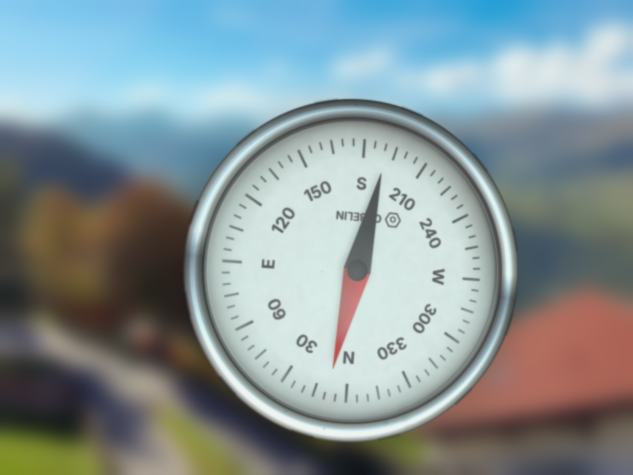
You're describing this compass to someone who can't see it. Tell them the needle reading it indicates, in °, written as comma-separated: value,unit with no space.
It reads 10,°
